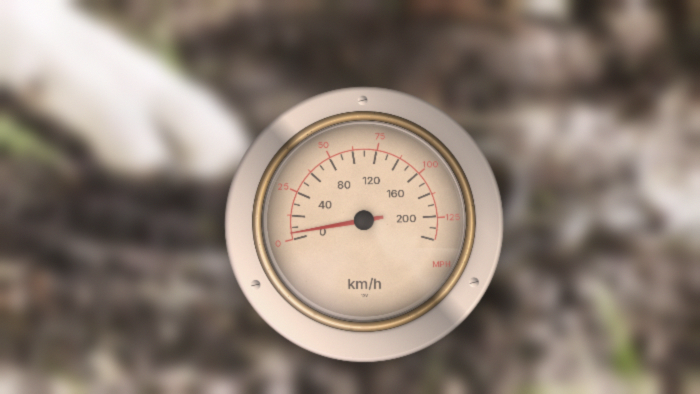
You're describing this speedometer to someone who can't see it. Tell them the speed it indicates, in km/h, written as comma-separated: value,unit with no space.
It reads 5,km/h
